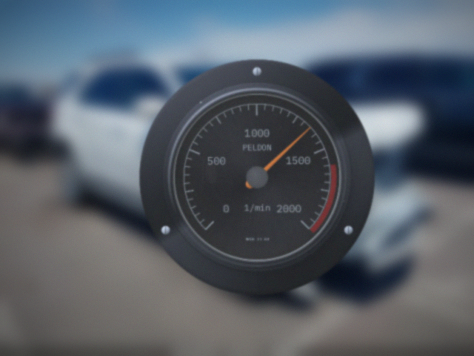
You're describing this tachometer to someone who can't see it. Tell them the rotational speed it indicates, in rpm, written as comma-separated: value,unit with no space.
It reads 1350,rpm
